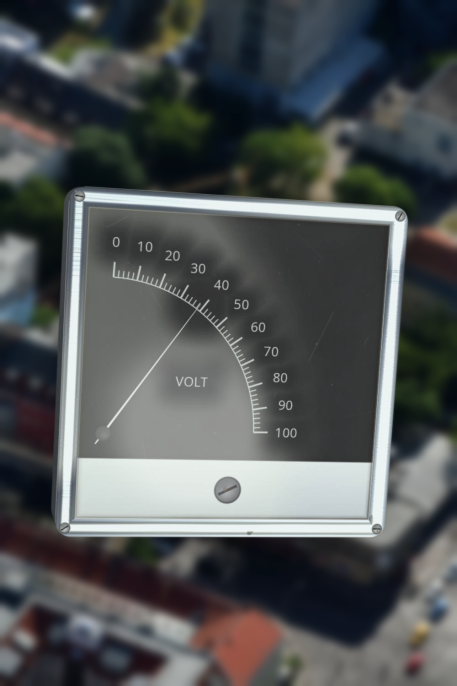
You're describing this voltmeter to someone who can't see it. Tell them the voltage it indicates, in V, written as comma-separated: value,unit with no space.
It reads 38,V
